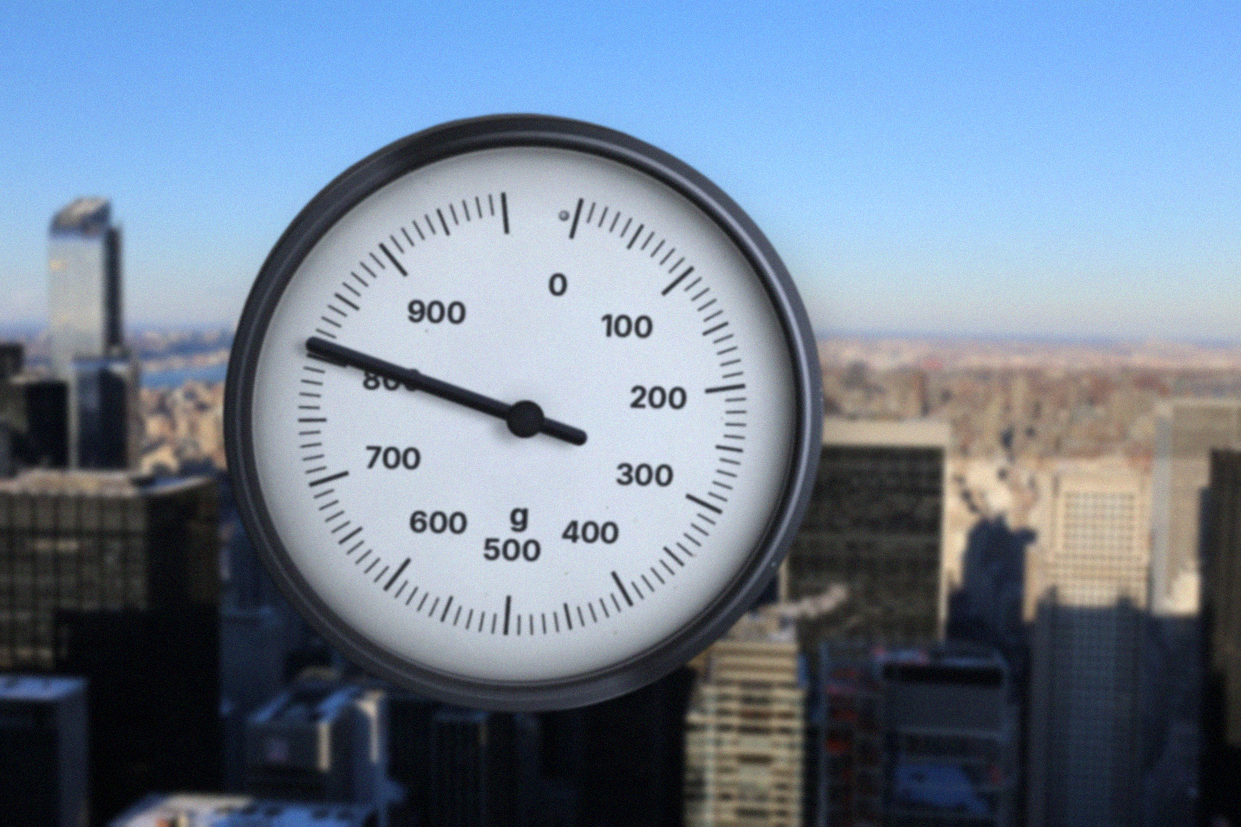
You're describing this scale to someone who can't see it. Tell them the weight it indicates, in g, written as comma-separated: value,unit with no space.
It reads 810,g
